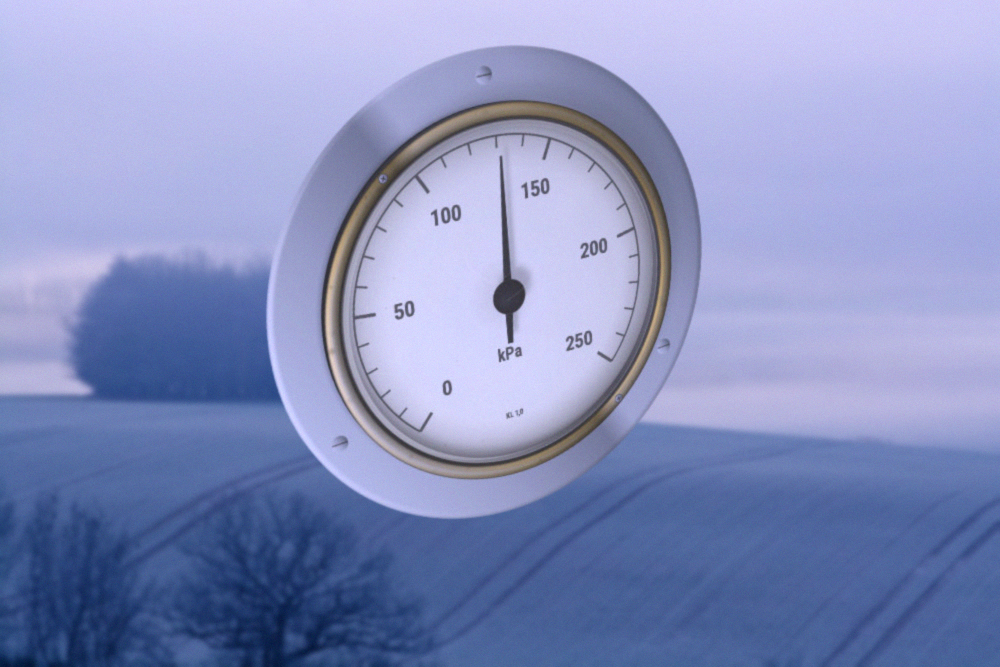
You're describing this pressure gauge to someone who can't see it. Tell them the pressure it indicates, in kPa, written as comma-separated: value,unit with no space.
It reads 130,kPa
